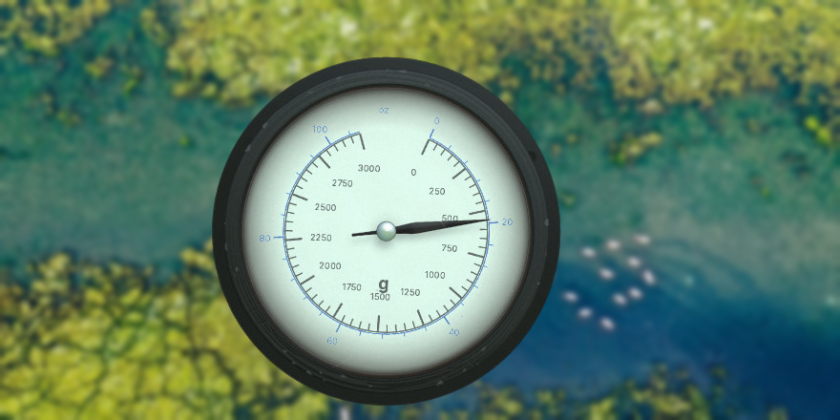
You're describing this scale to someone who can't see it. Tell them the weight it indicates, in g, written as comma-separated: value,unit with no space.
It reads 550,g
